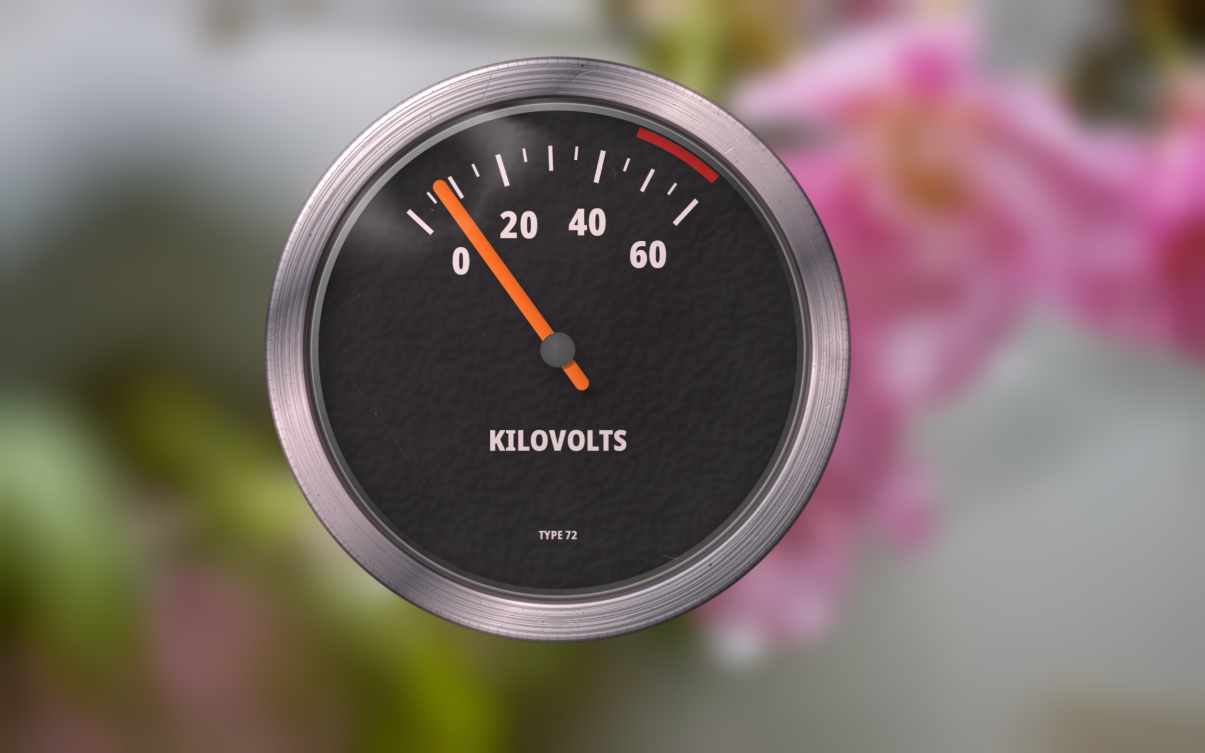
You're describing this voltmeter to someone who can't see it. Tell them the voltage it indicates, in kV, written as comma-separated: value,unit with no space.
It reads 7.5,kV
